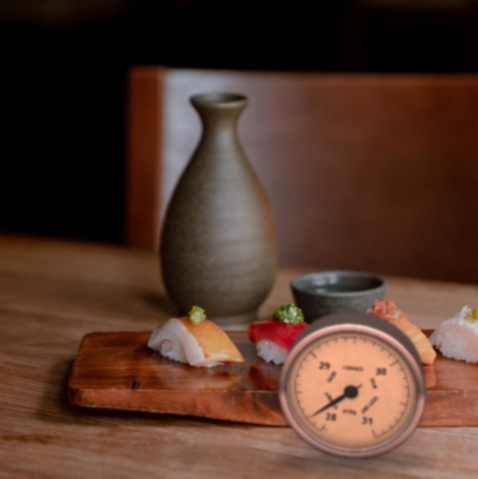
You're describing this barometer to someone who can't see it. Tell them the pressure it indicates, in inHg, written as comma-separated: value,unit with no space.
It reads 28.2,inHg
